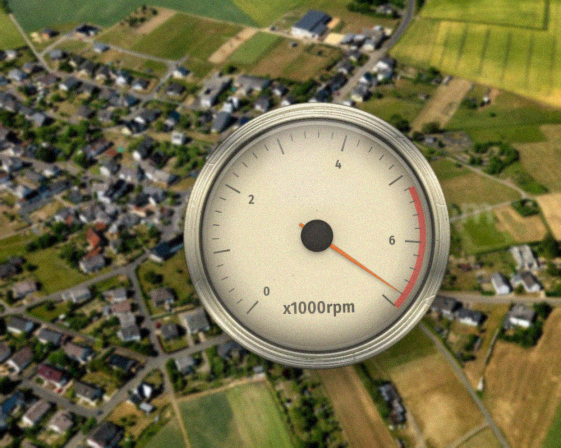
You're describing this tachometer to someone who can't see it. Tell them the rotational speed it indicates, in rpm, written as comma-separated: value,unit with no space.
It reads 6800,rpm
